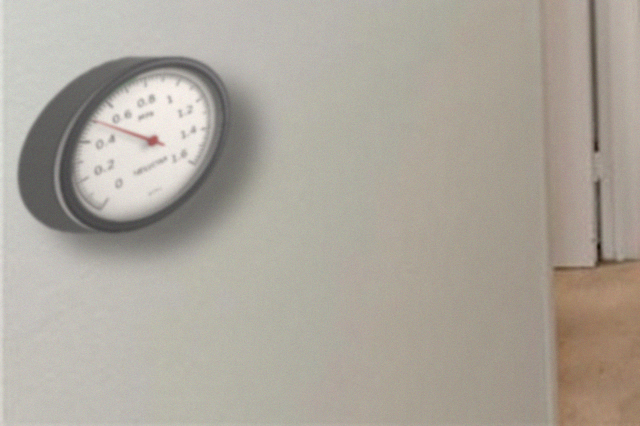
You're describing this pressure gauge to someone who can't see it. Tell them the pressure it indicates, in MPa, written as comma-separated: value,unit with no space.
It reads 0.5,MPa
